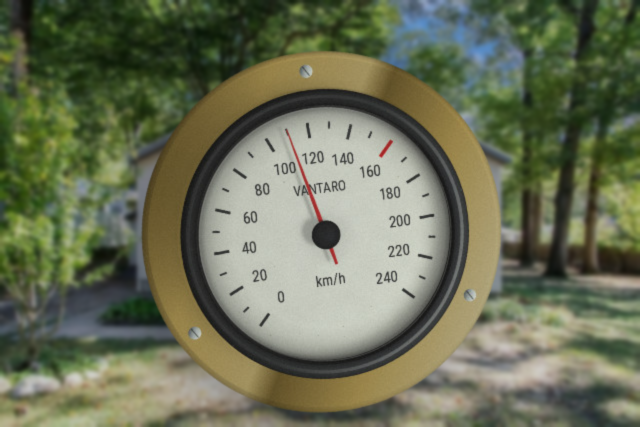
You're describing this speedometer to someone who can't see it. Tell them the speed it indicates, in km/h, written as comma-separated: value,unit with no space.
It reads 110,km/h
